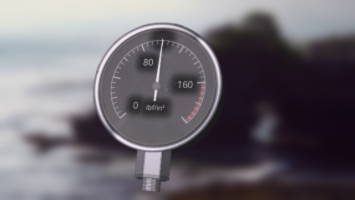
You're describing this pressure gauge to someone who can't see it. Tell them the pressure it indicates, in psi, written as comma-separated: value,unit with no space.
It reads 100,psi
